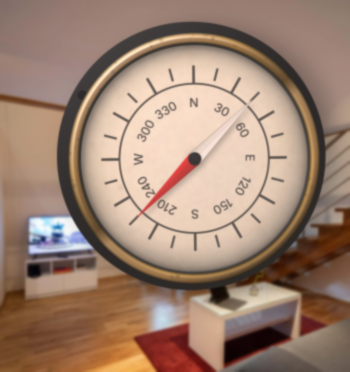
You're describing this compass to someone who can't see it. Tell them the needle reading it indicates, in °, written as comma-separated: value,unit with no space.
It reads 225,°
